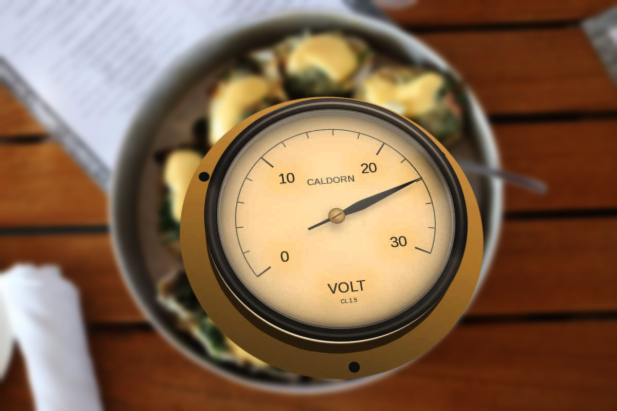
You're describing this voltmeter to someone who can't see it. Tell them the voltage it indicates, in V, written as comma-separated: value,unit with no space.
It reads 24,V
